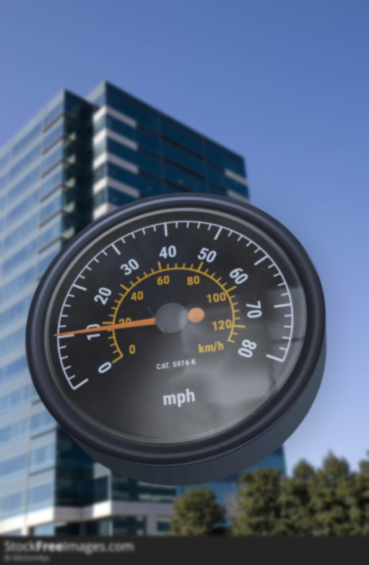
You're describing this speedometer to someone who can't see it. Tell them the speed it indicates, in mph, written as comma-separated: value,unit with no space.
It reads 10,mph
